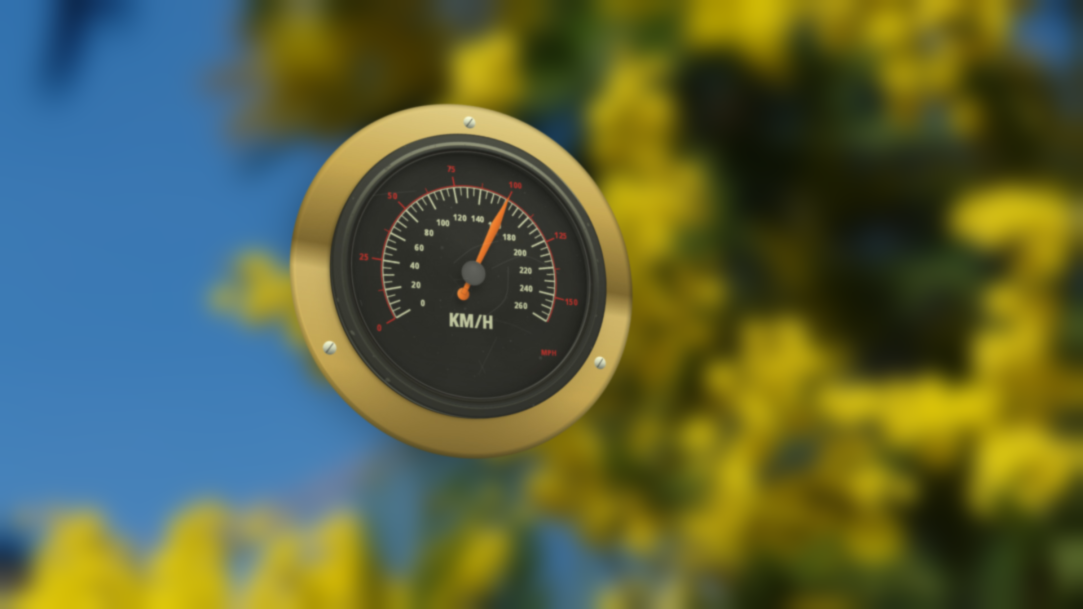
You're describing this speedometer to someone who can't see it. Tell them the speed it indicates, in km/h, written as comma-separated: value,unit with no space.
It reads 160,km/h
